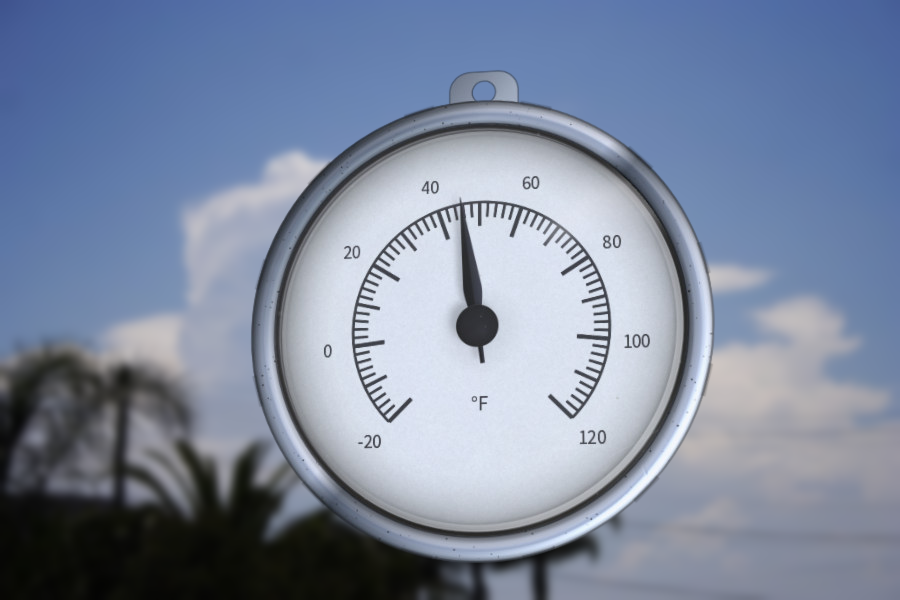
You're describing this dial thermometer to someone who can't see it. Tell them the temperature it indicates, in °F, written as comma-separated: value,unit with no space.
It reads 46,°F
